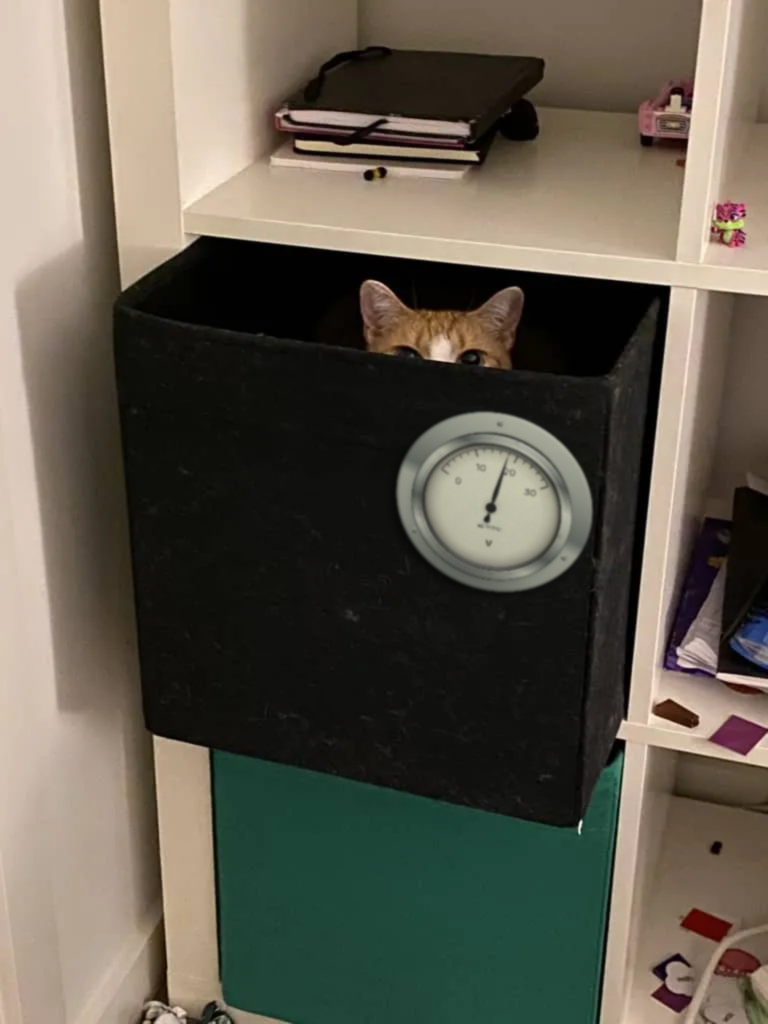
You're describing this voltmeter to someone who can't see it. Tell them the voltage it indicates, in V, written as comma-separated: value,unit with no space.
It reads 18,V
